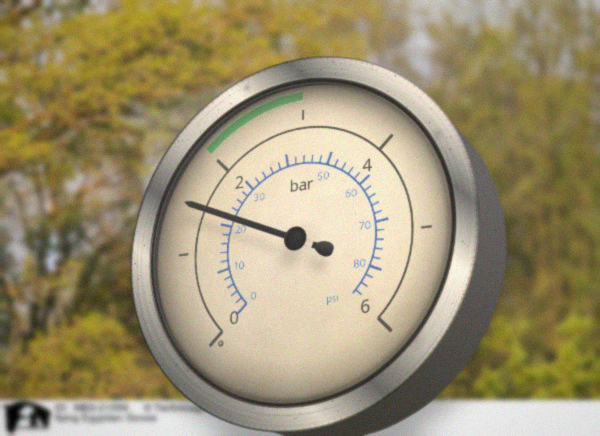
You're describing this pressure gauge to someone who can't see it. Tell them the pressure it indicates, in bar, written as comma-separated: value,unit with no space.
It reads 1.5,bar
